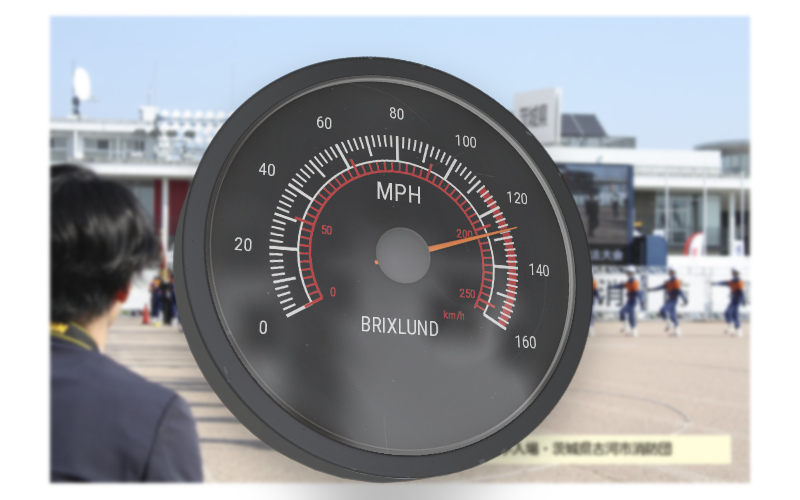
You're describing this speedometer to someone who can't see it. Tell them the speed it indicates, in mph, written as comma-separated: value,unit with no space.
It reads 128,mph
